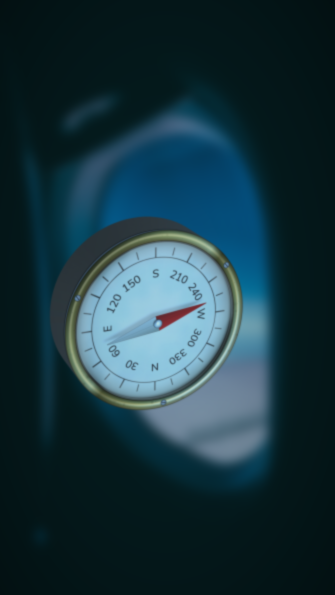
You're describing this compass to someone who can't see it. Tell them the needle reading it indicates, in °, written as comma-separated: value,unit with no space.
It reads 255,°
